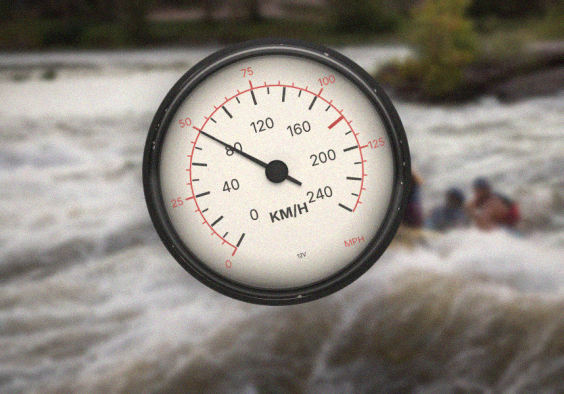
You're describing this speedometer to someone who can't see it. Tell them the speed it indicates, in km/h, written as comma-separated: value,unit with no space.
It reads 80,km/h
